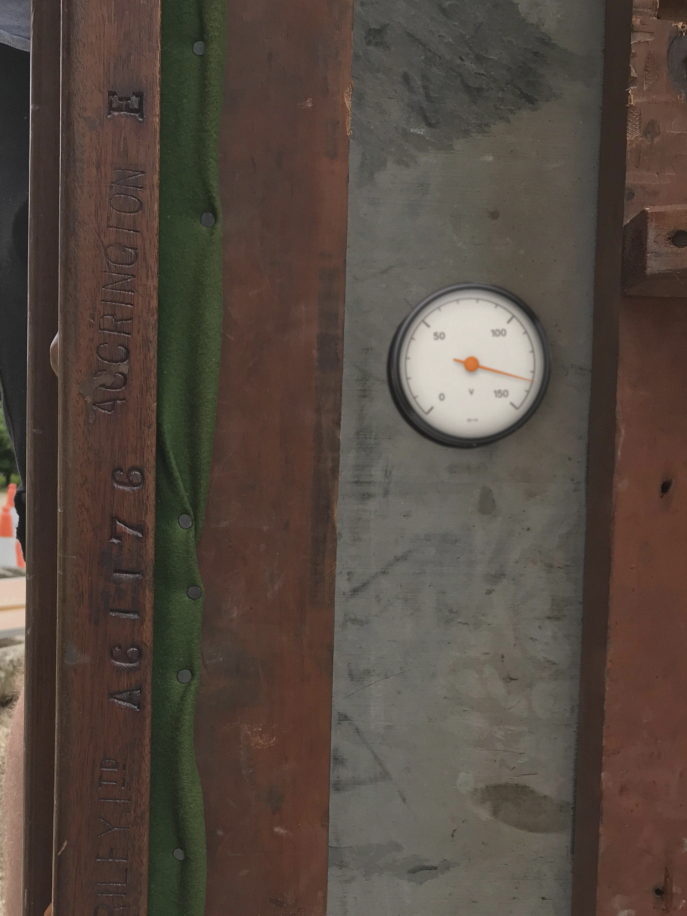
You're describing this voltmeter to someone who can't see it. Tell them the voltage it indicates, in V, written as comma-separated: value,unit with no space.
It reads 135,V
